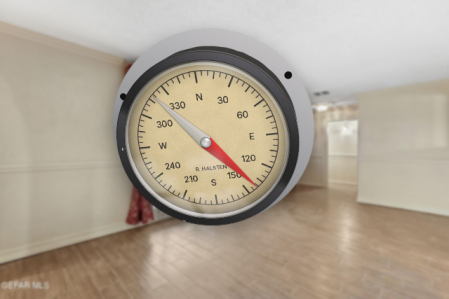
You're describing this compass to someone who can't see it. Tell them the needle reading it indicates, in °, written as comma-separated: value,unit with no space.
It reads 140,°
